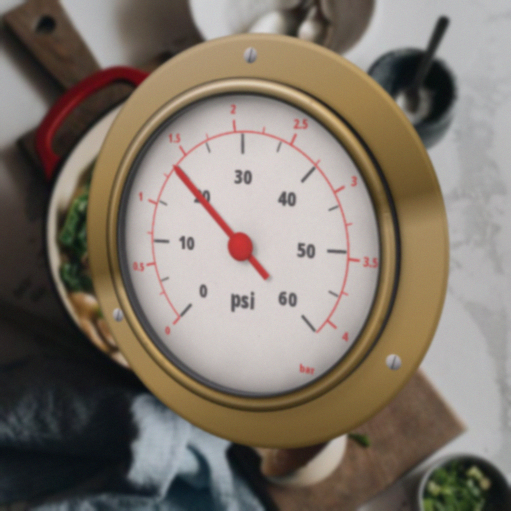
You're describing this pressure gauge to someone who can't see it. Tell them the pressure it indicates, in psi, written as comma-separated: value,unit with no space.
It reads 20,psi
